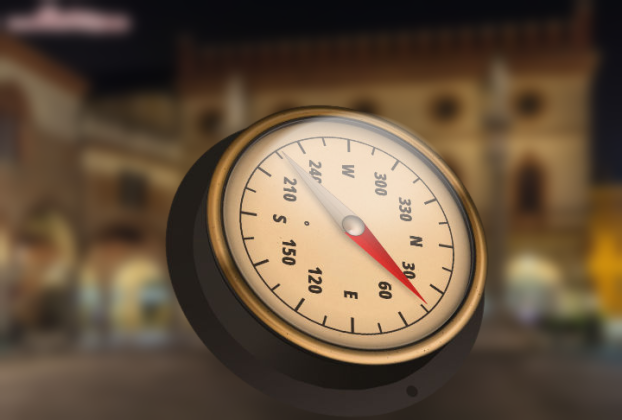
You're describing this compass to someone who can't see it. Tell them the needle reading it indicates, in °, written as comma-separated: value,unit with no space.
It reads 45,°
